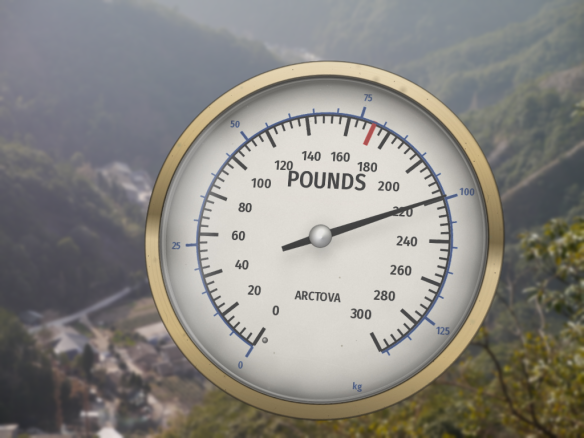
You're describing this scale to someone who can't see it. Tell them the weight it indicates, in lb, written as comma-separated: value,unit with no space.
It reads 220,lb
